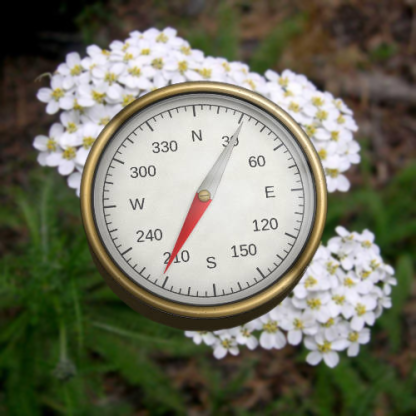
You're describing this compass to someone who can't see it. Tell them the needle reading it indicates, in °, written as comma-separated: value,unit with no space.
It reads 212.5,°
